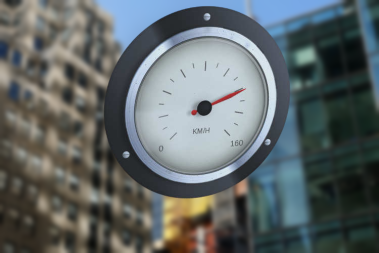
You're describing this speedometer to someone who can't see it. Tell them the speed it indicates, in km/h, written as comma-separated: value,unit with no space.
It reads 120,km/h
